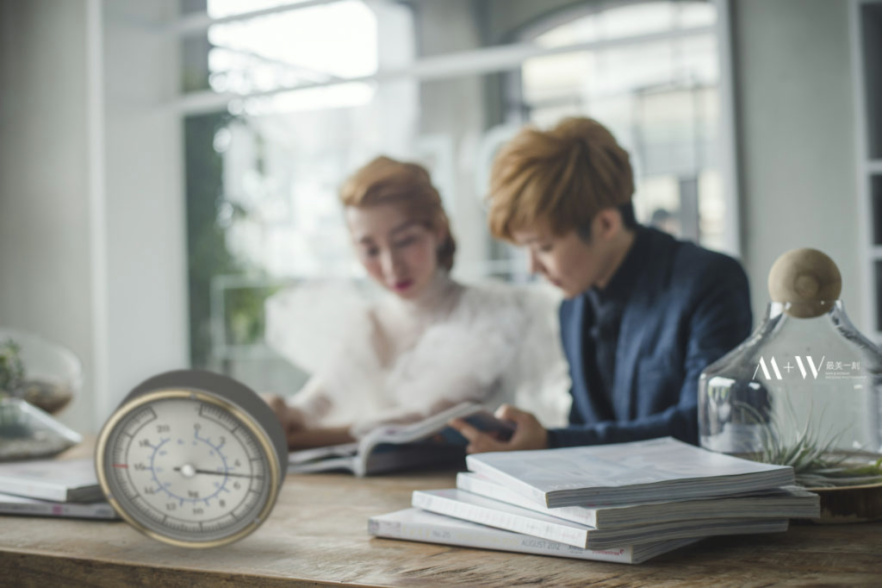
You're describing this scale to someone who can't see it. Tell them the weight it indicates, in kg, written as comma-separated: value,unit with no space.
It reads 5,kg
